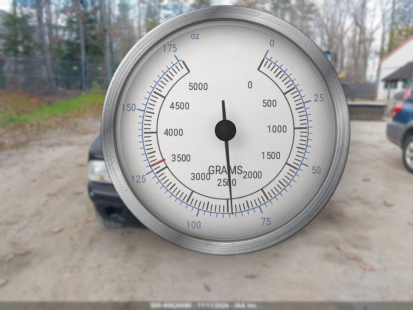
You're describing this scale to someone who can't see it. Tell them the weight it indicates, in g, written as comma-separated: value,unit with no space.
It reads 2450,g
